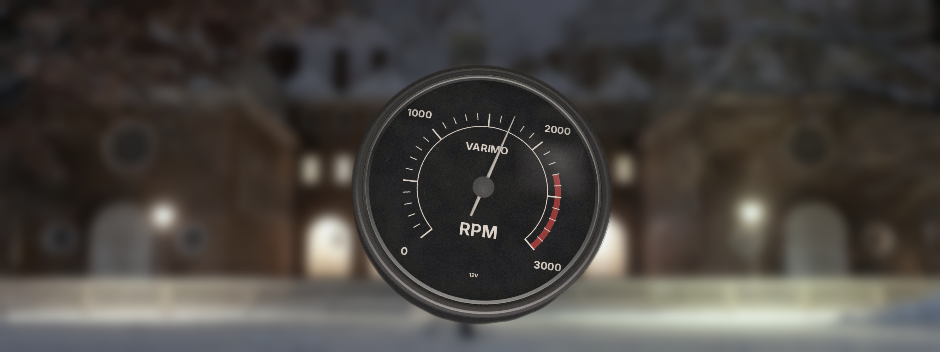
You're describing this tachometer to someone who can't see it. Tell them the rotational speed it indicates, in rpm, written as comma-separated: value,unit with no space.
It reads 1700,rpm
